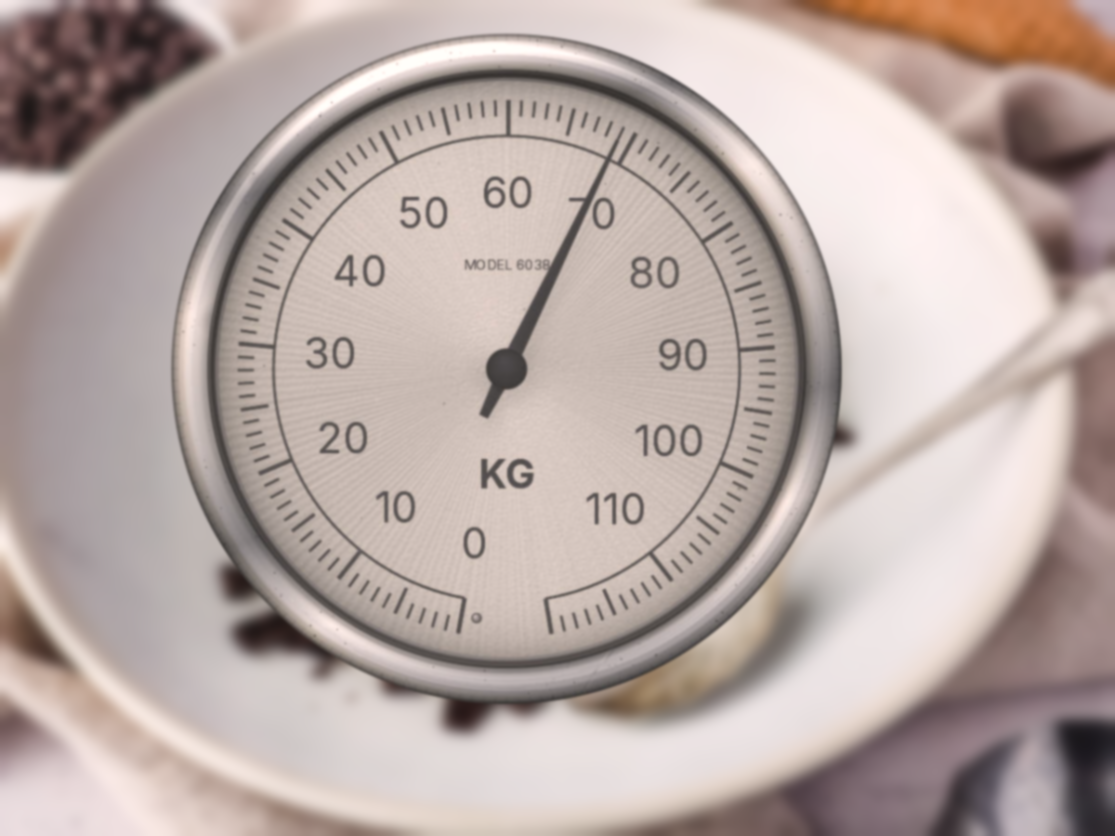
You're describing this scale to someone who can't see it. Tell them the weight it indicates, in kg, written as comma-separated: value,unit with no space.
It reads 69,kg
